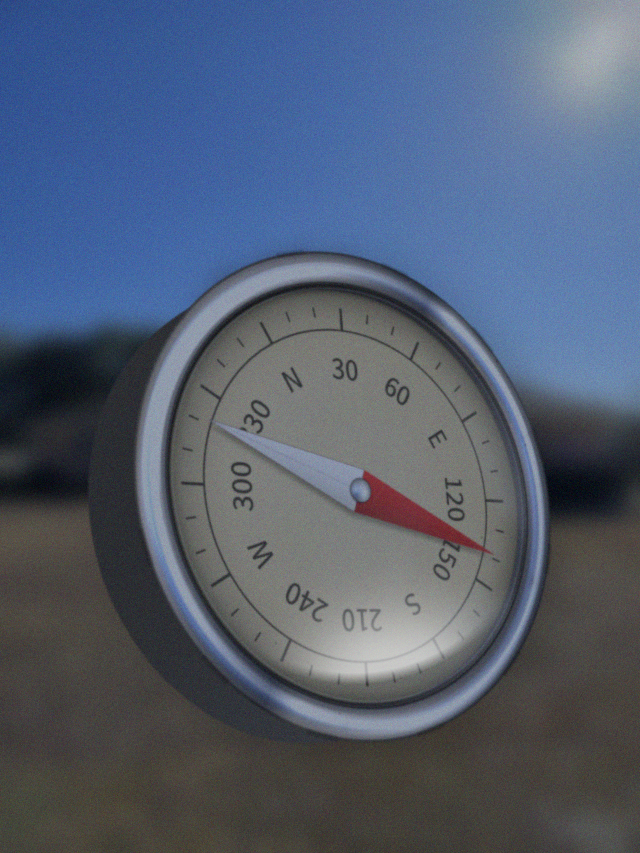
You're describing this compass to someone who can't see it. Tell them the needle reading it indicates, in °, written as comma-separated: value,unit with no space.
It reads 140,°
